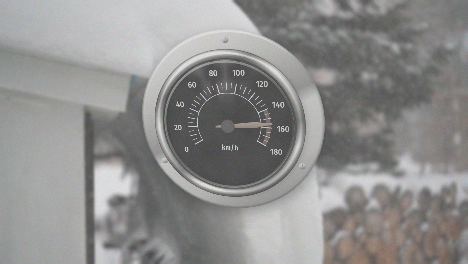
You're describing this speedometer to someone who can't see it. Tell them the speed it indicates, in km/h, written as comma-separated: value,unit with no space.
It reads 155,km/h
